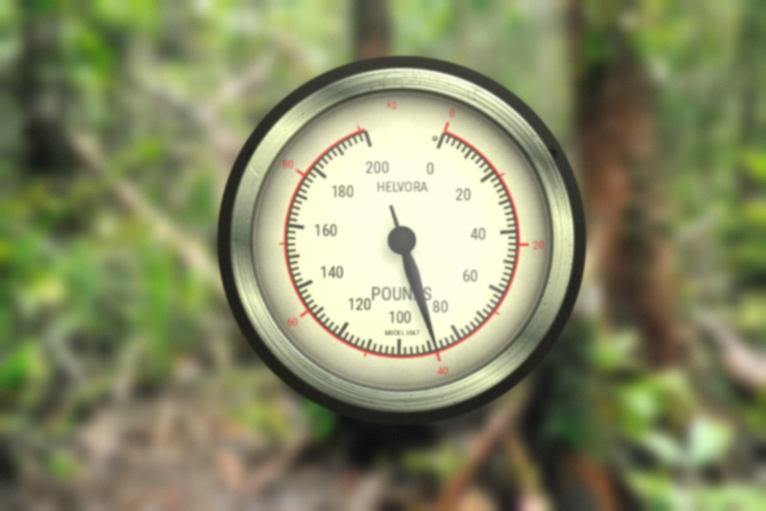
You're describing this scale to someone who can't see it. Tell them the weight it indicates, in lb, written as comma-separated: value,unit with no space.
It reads 88,lb
